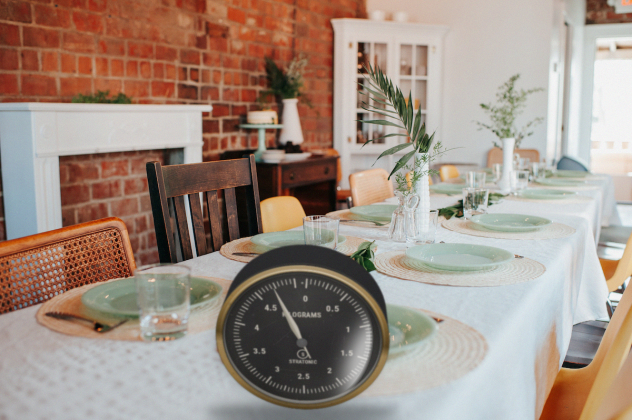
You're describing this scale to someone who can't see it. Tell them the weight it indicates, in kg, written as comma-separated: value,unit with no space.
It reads 4.75,kg
